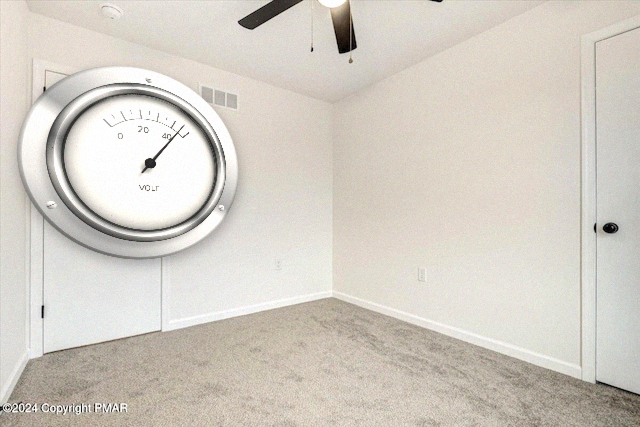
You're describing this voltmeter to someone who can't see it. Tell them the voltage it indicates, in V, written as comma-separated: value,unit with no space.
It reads 45,V
